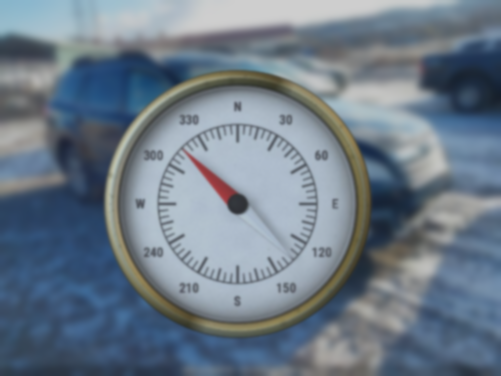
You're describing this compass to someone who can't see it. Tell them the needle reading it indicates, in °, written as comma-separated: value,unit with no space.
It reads 315,°
